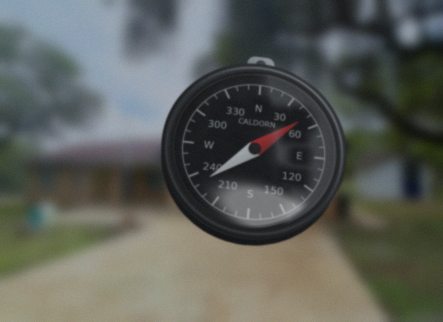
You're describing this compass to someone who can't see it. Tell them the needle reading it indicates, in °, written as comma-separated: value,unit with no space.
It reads 50,°
